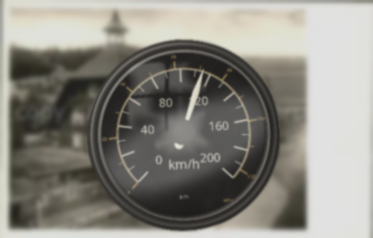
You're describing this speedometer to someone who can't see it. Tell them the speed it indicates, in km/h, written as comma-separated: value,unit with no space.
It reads 115,km/h
